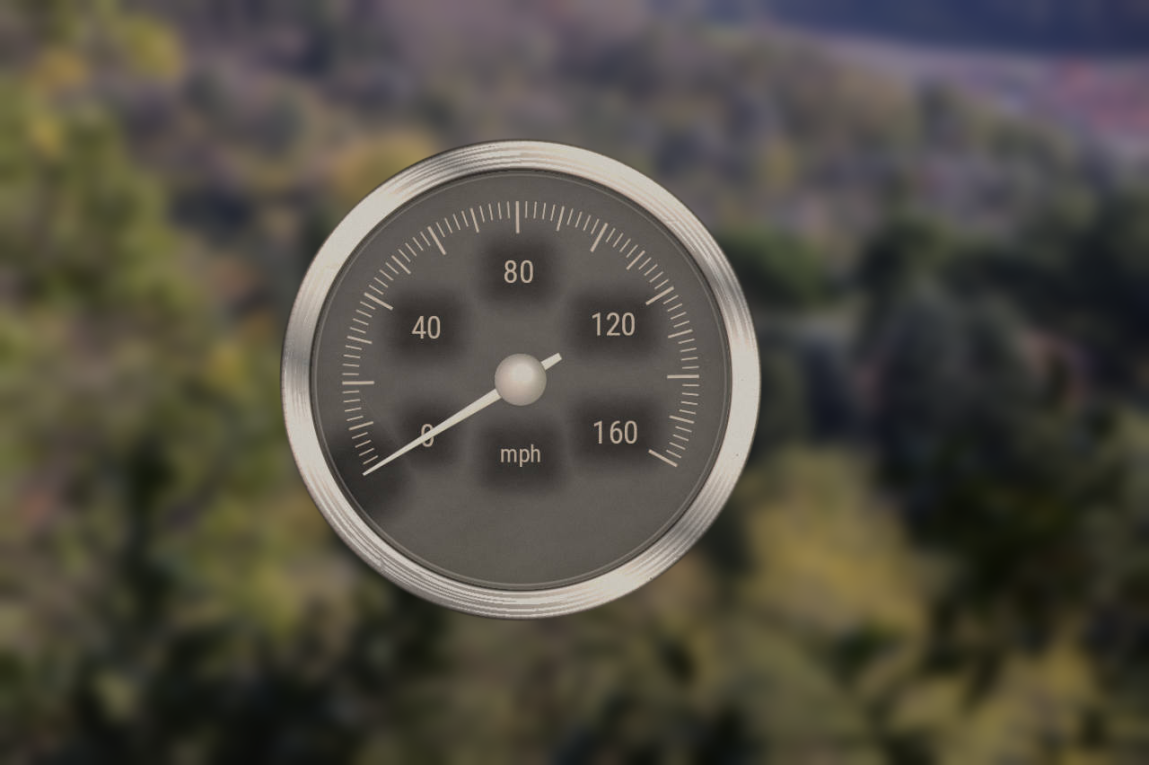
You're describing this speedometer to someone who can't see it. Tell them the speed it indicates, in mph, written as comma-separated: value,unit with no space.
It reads 0,mph
